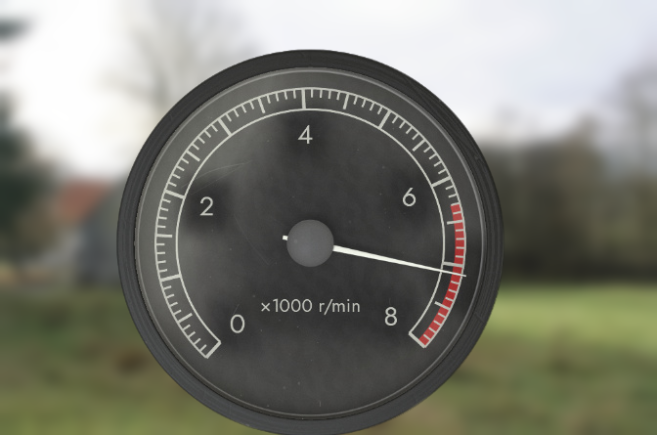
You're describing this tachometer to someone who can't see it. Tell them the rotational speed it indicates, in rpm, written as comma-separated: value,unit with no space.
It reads 7100,rpm
